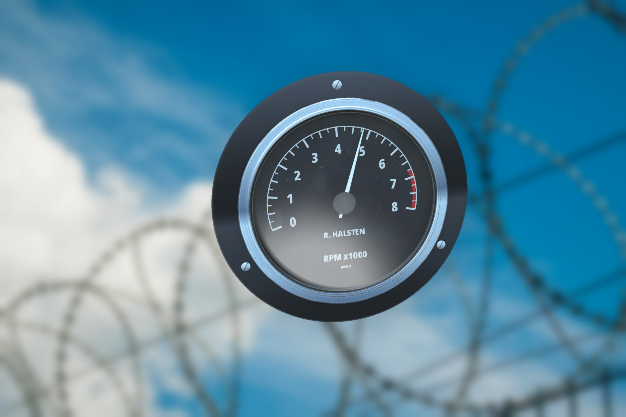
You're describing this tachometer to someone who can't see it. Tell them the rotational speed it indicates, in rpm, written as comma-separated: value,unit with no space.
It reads 4750,rpm
